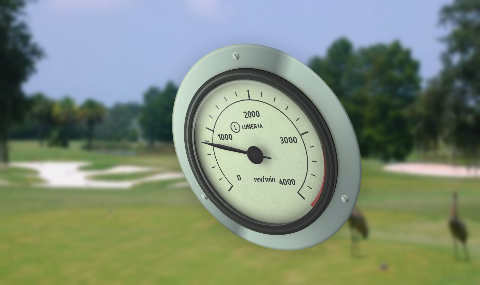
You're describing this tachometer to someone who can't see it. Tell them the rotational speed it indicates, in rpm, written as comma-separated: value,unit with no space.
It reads 800,rpm
